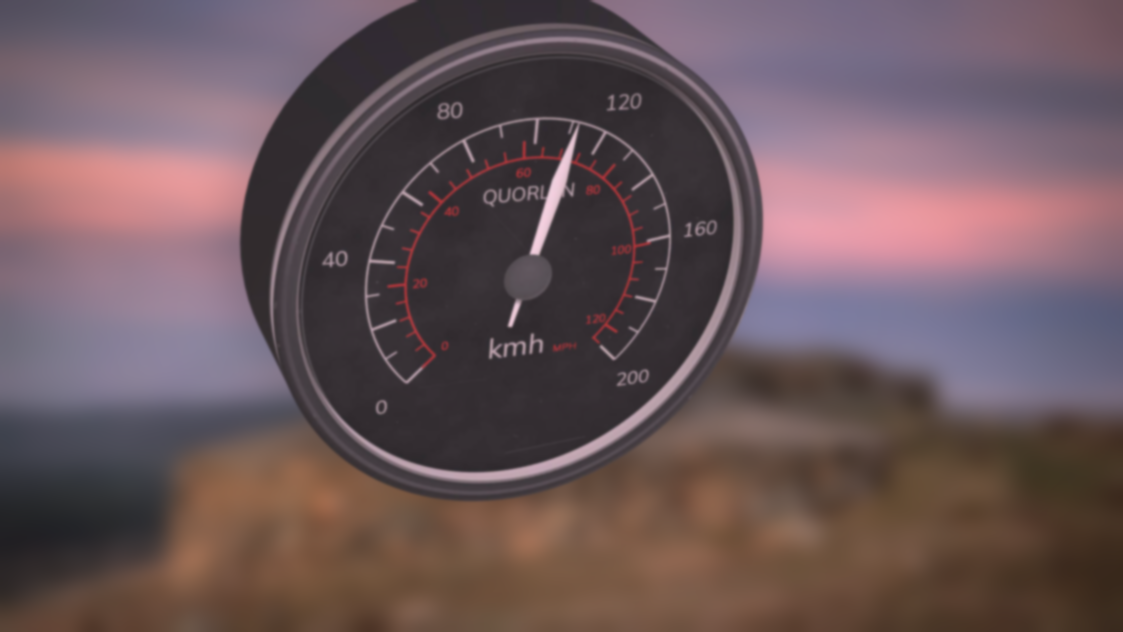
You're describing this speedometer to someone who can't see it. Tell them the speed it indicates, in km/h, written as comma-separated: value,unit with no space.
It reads 110,km/h
